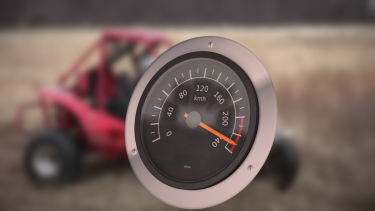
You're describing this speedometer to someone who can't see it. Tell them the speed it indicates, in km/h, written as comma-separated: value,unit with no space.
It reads 230,km/h
